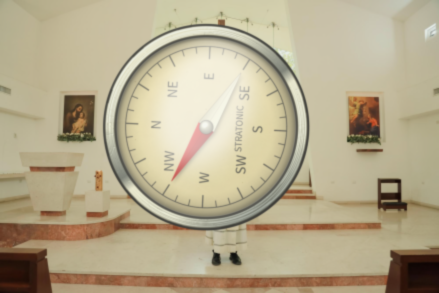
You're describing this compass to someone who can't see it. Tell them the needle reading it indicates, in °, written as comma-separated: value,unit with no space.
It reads 300,°
